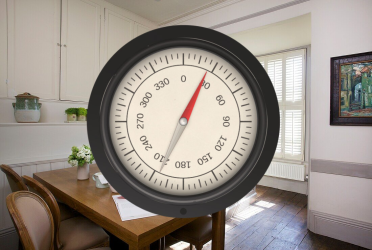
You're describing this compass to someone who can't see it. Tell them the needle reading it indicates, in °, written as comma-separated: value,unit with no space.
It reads 25,°
